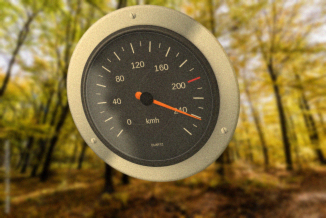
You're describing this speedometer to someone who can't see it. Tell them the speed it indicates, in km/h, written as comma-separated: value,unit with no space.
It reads 240,km/h
